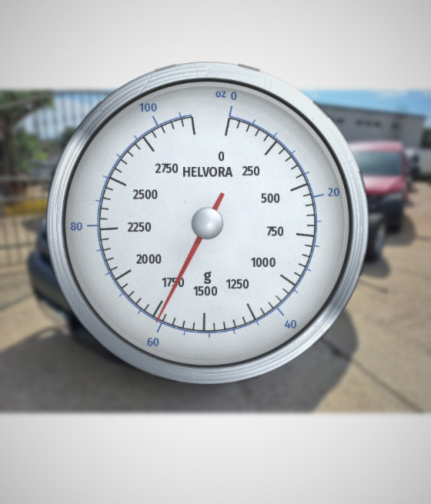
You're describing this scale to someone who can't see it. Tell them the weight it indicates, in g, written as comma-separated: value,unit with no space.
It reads 1725,g
